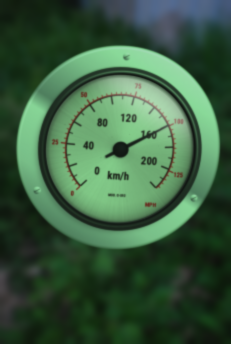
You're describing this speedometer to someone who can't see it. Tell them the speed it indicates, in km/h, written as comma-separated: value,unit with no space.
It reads 160,km/h
